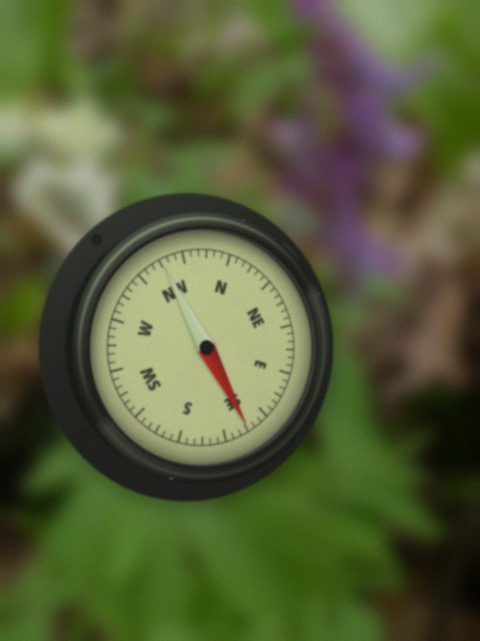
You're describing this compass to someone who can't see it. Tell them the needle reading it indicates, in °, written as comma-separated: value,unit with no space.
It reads 135,°
